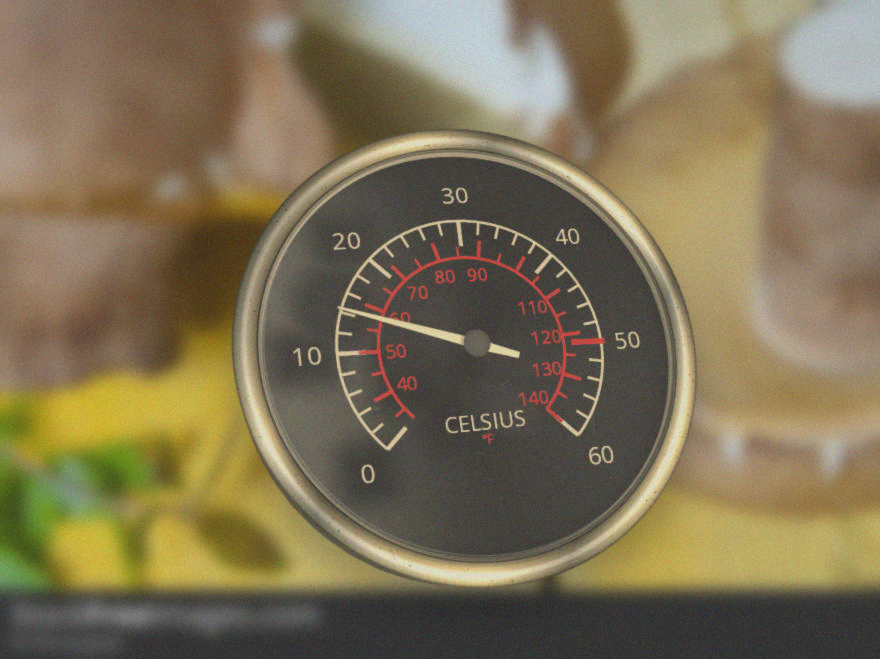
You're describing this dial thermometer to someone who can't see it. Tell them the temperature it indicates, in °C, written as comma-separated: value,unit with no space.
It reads 14,°C
